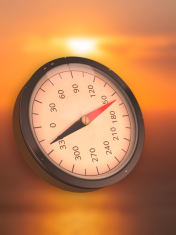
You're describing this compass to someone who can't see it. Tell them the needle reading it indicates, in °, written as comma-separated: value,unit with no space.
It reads 157.5,°
